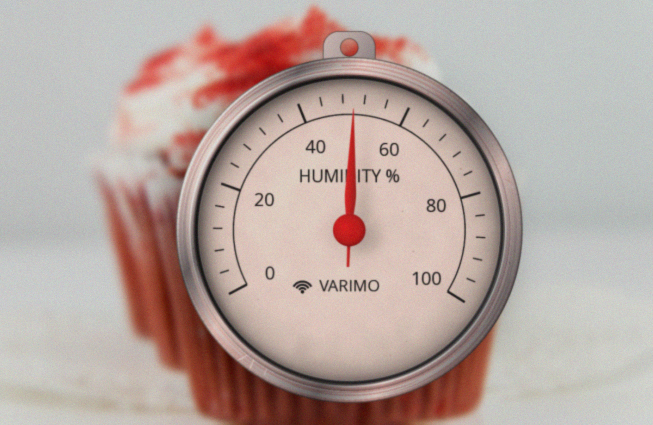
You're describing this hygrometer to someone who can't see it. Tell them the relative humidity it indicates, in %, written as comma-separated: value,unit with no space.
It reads 50,%
